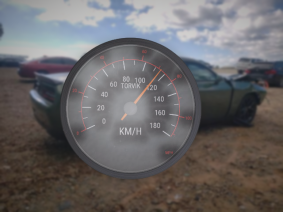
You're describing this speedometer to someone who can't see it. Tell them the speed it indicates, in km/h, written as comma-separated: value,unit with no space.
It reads 115,km/h
